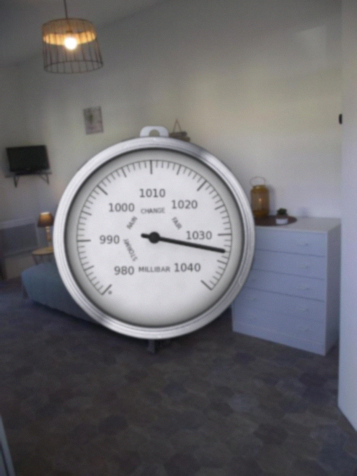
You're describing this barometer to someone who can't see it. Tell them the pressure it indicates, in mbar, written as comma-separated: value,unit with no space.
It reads 1033,mbar
